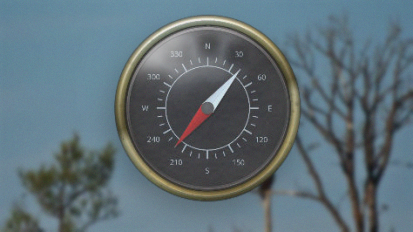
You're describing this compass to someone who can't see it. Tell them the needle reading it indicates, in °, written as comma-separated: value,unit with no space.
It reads 220,°
